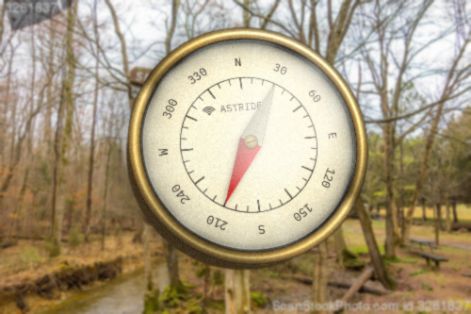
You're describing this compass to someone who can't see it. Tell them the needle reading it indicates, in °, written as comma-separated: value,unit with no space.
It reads 210,°
